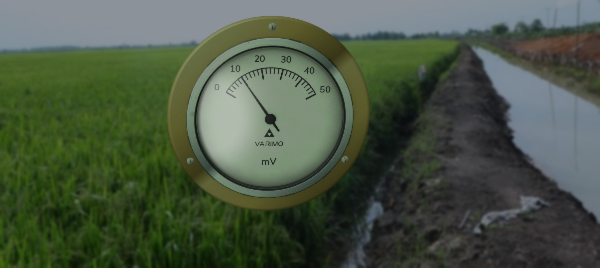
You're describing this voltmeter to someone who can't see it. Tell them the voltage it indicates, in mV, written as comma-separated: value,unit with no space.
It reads 10,mV
